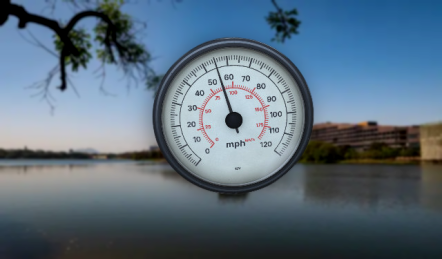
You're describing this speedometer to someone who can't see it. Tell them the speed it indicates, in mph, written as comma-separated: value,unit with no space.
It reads 55,mph
